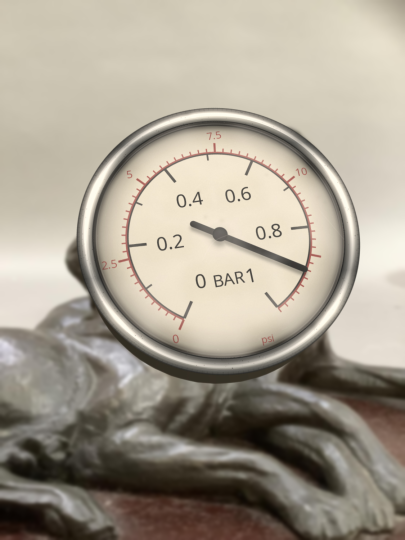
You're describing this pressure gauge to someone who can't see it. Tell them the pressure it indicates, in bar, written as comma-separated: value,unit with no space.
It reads 0.9,bar
